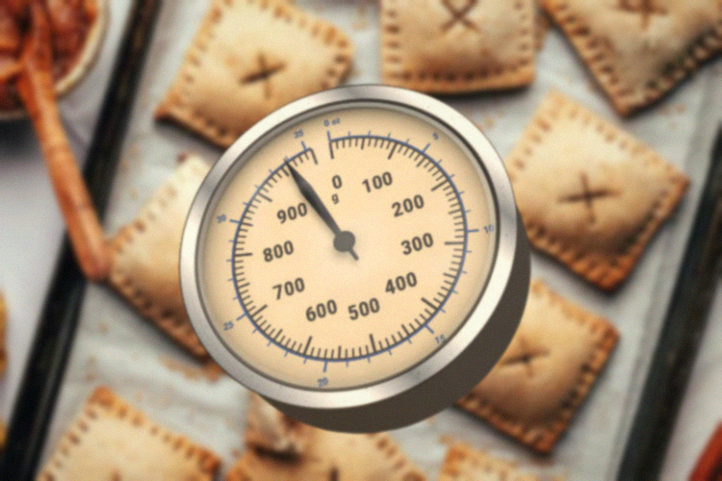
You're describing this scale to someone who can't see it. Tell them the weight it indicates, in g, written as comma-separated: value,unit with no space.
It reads 960,g
